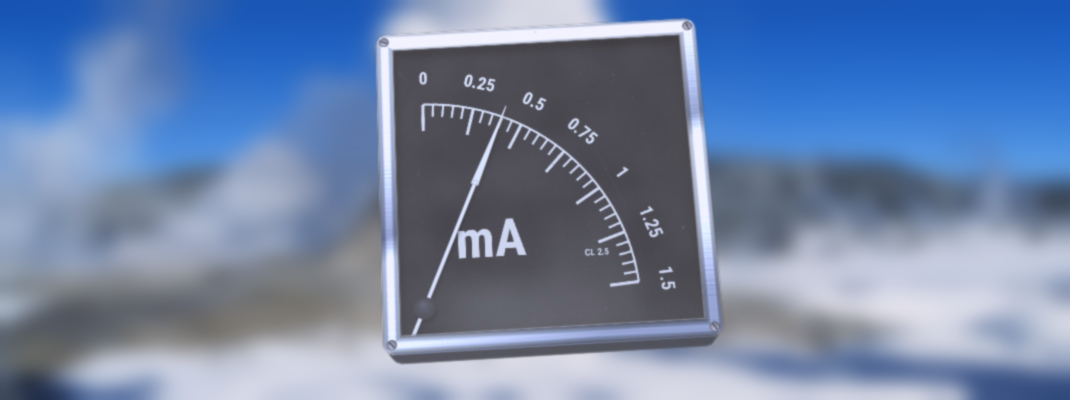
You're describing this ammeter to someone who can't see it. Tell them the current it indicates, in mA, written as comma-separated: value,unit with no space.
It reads 0.4,mA
